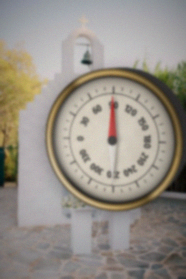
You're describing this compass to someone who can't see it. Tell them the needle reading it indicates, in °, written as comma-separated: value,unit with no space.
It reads 90,°
